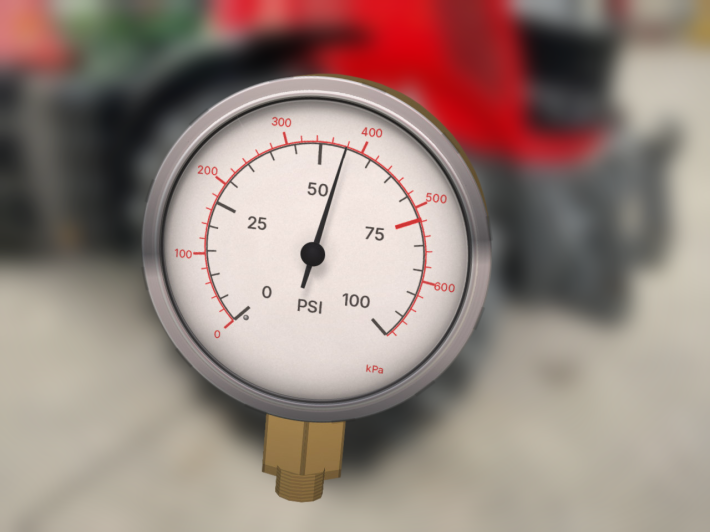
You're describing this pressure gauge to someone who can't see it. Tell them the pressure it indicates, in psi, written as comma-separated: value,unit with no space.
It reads 55,psi
